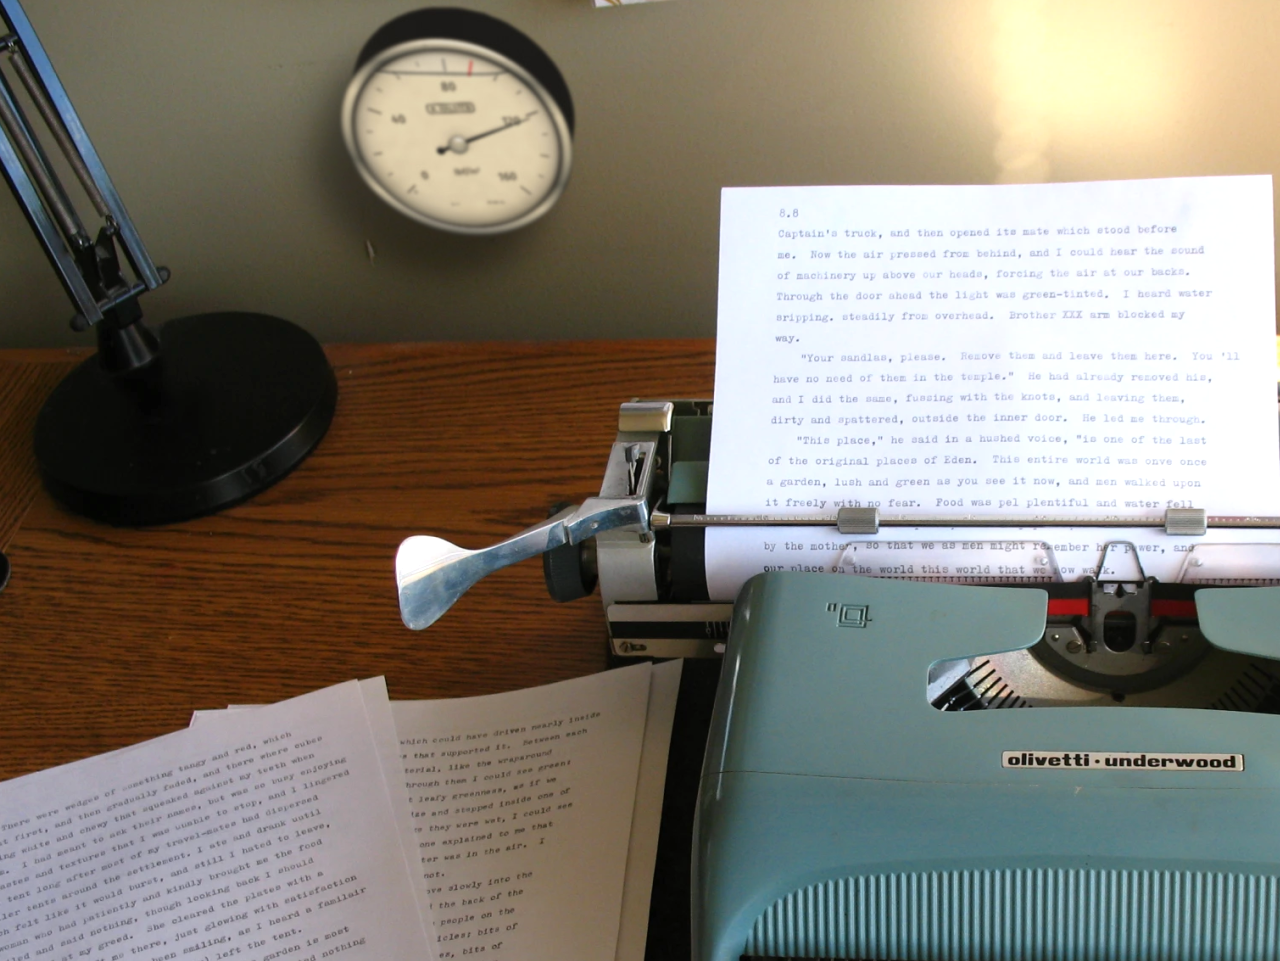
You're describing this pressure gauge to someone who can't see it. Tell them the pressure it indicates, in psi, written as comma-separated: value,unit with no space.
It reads 120,psi
